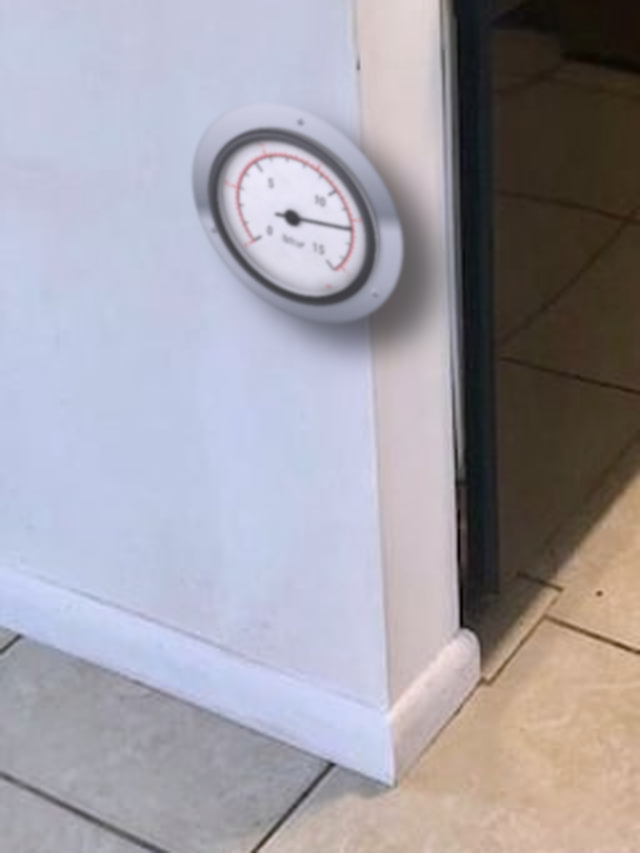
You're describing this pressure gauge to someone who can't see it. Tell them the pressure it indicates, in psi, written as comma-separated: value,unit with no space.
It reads 12,psi
